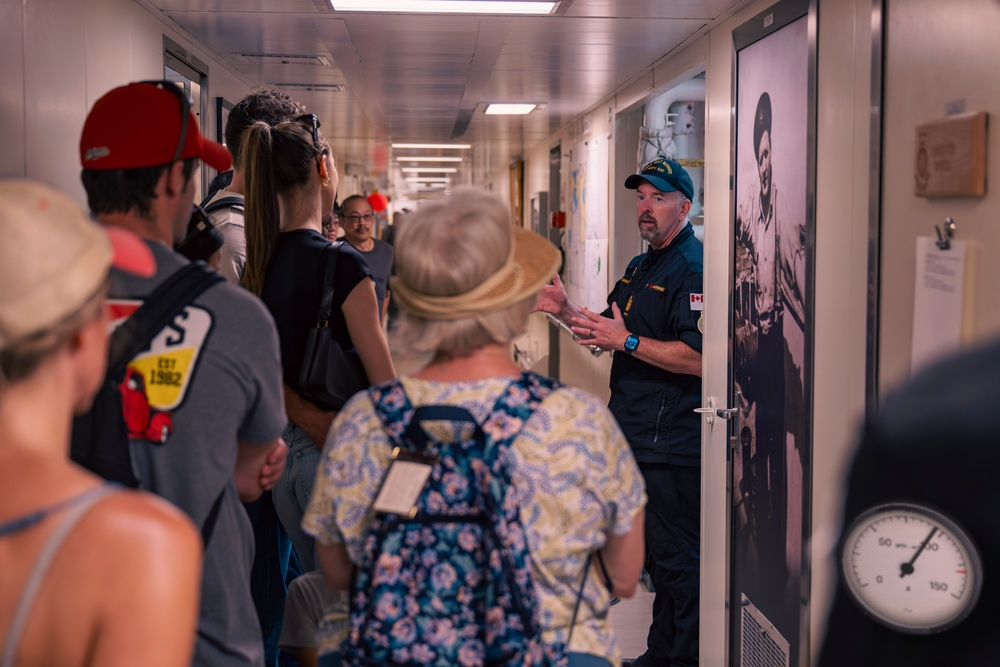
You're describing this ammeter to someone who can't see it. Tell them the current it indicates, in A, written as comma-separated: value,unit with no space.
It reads 95,A
